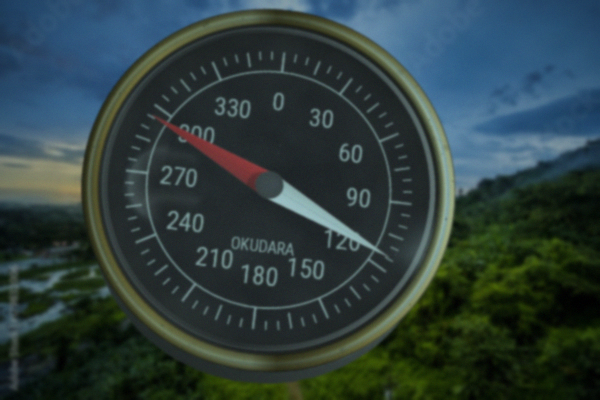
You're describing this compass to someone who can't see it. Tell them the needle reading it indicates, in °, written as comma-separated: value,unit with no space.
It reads 295,°
